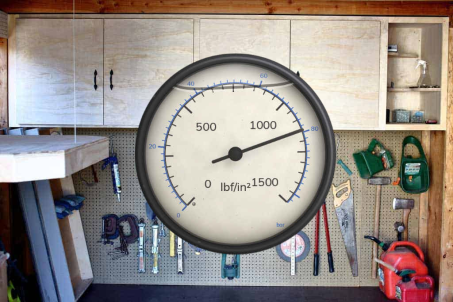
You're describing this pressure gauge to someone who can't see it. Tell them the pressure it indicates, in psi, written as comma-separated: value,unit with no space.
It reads 1150,psi
